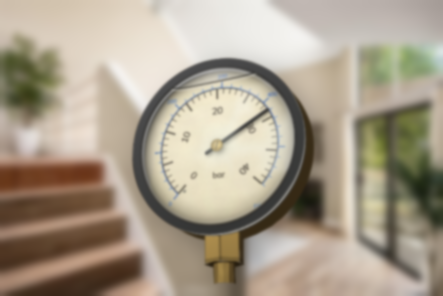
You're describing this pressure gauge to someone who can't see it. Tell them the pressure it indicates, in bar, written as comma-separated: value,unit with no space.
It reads 29,bar
